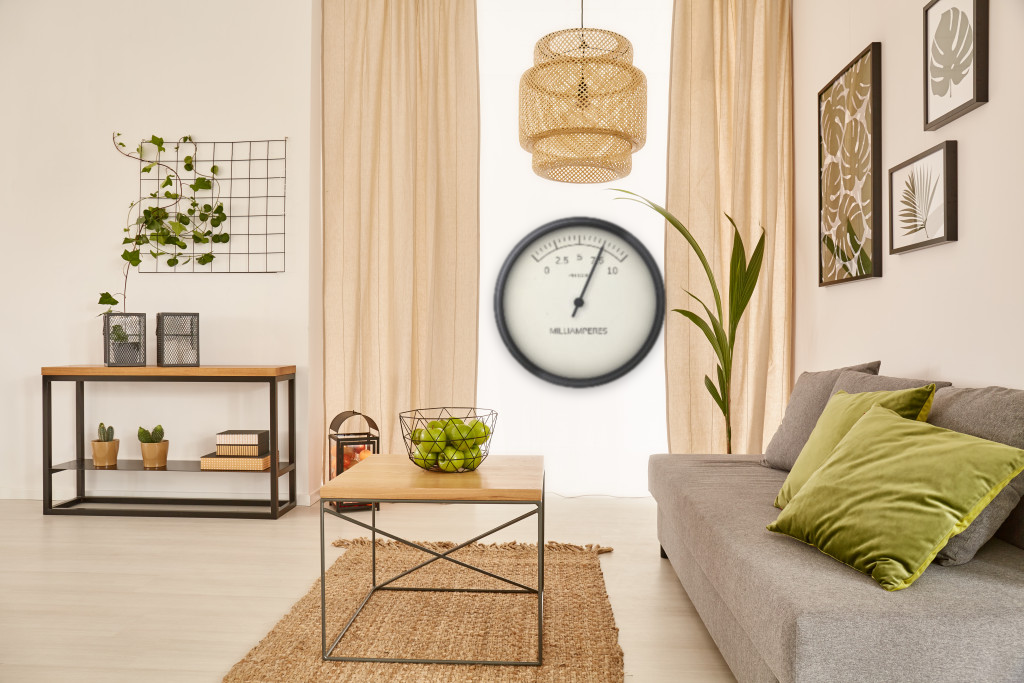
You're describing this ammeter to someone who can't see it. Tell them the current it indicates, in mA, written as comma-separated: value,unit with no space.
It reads 7.5,mA
